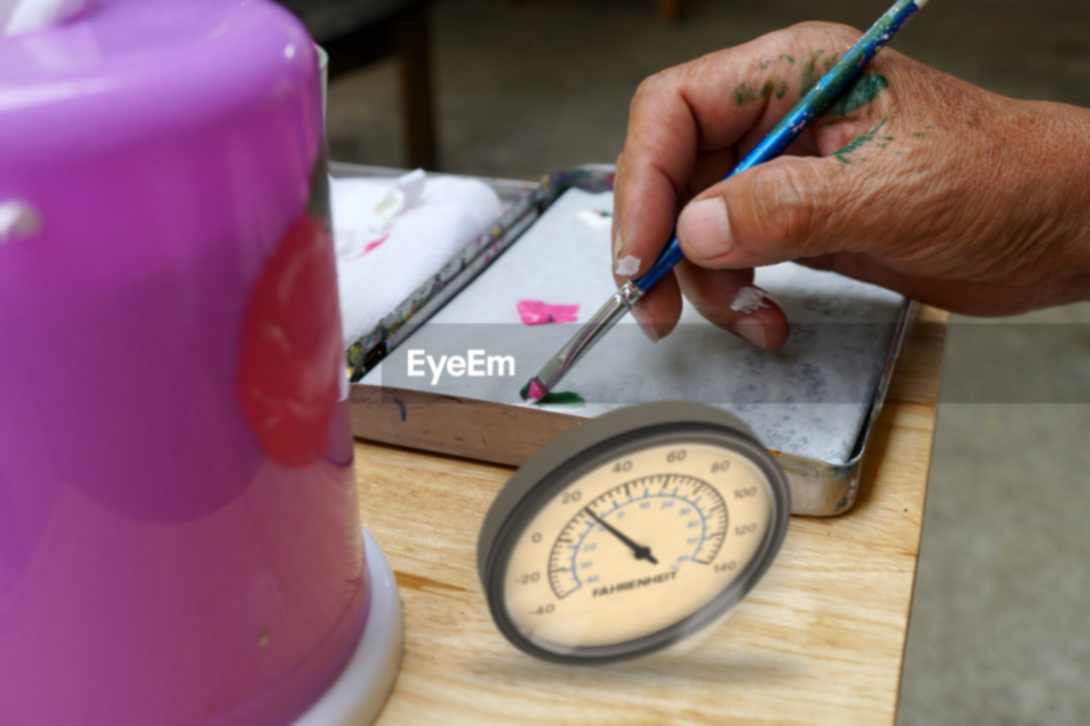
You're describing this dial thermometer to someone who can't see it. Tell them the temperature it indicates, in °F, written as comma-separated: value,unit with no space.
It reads 20,°F
